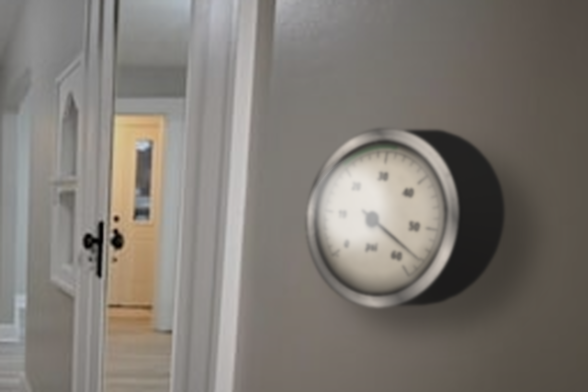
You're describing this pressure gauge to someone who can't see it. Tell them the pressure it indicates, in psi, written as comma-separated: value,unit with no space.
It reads 56,psi
